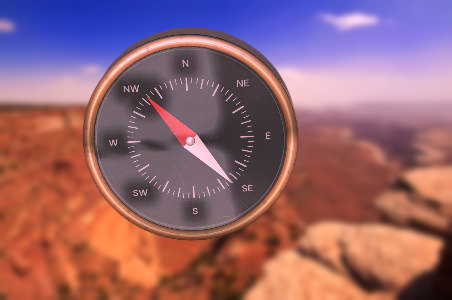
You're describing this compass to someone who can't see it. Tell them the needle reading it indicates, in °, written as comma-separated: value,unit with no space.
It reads 320,°
